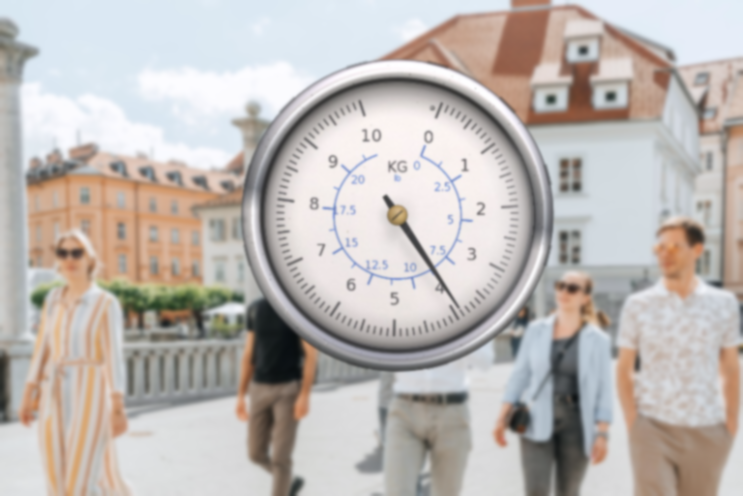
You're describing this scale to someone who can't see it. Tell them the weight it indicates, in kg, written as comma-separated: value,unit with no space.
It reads 3.9,kg
